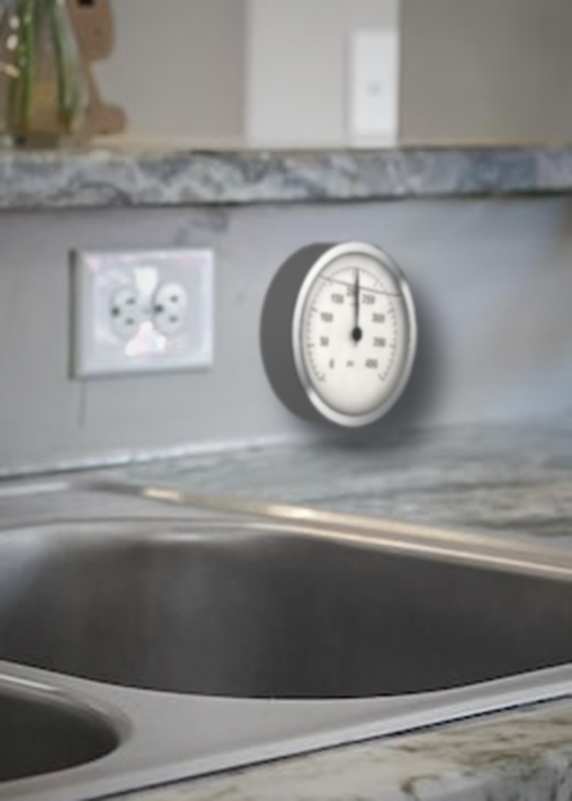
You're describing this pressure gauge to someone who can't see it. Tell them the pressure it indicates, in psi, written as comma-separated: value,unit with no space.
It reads 200,psi
